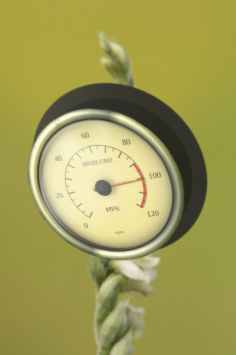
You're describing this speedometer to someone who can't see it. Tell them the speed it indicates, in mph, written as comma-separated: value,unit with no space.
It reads 100,mph
